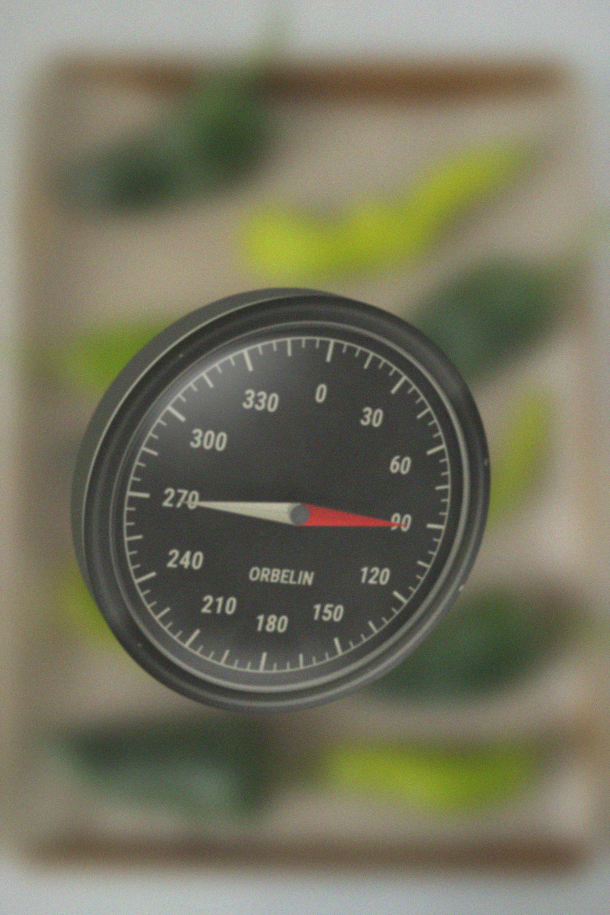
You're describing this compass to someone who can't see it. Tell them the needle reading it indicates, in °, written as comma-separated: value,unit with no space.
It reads 90,°
